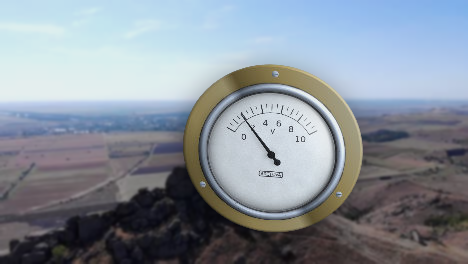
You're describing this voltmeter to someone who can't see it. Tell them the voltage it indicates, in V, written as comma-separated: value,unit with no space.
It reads 2,V
